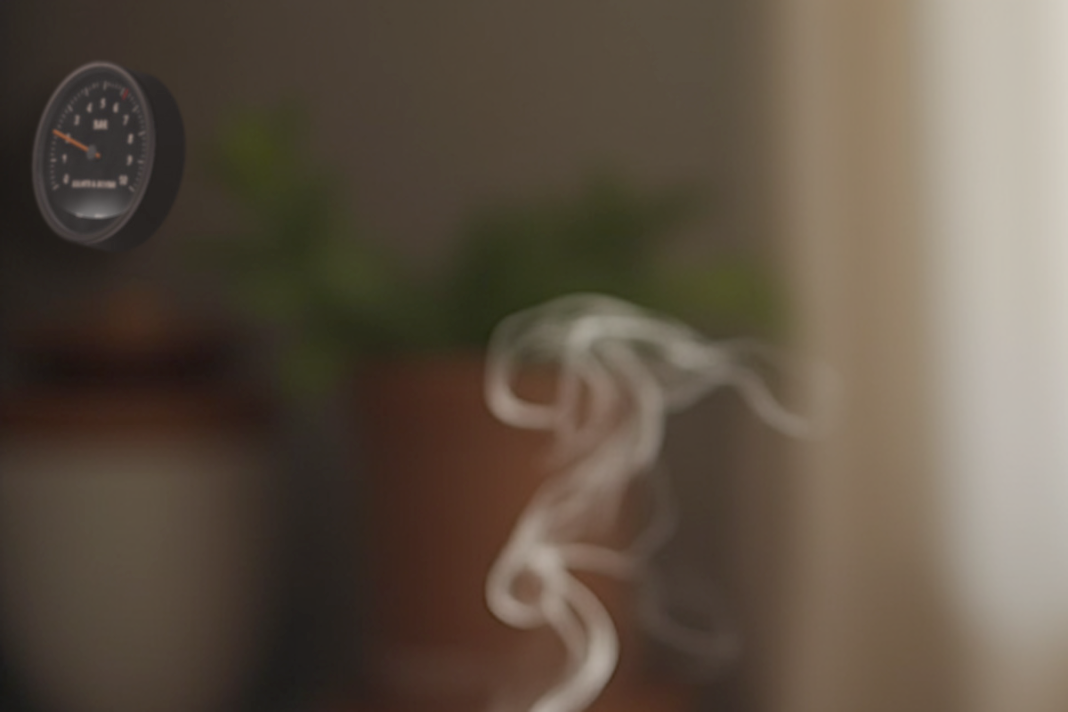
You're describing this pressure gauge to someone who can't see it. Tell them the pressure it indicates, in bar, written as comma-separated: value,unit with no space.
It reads 2,bar
